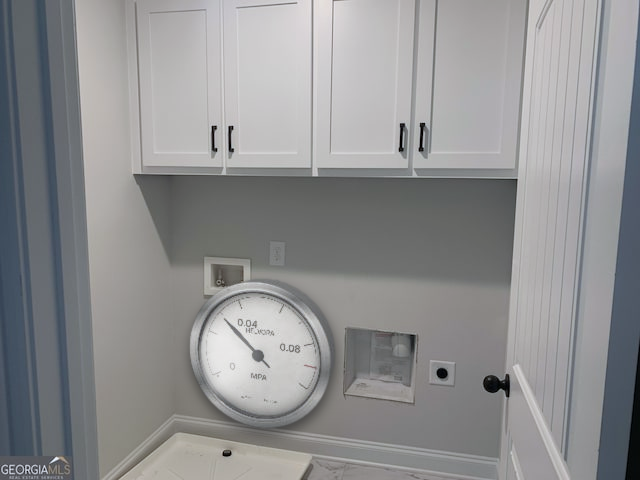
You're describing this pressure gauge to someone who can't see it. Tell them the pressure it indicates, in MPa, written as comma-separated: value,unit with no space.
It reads 0.03,MPa
